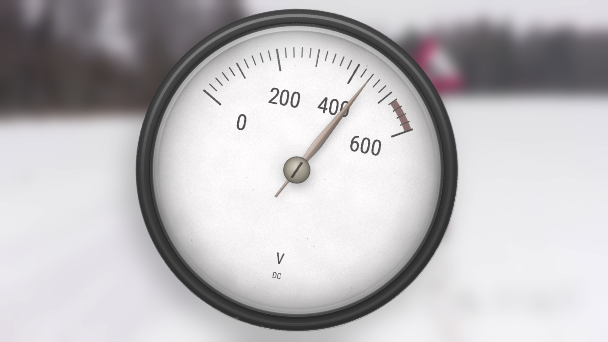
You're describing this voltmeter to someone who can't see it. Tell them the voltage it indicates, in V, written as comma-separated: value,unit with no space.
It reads 440,V
